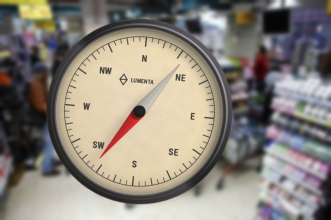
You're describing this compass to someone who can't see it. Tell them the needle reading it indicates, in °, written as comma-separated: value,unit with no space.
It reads 215,°
